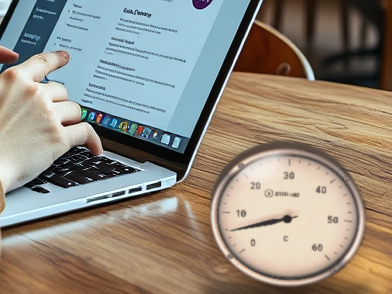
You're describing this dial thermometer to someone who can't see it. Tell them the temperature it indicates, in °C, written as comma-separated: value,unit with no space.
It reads 6,°C
